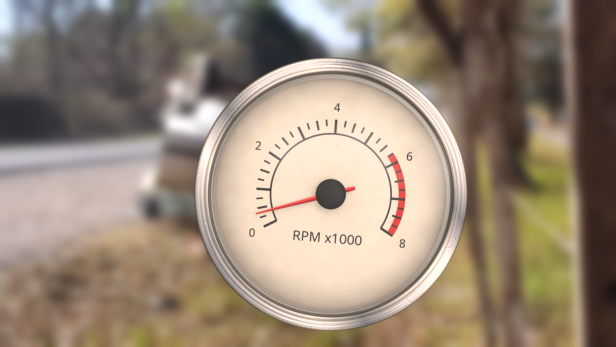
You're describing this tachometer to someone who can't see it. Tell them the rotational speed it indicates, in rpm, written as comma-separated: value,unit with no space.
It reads 375,rpm
